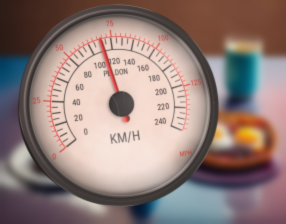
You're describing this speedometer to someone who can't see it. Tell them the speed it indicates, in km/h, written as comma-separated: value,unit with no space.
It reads 110,km/h
